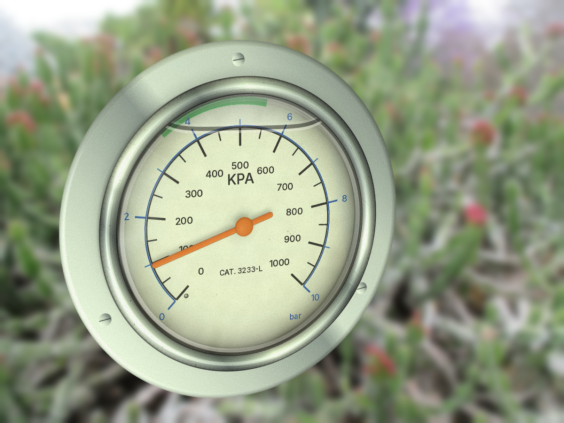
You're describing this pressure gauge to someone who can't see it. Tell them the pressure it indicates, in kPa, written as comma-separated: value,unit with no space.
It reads 100,kPa
